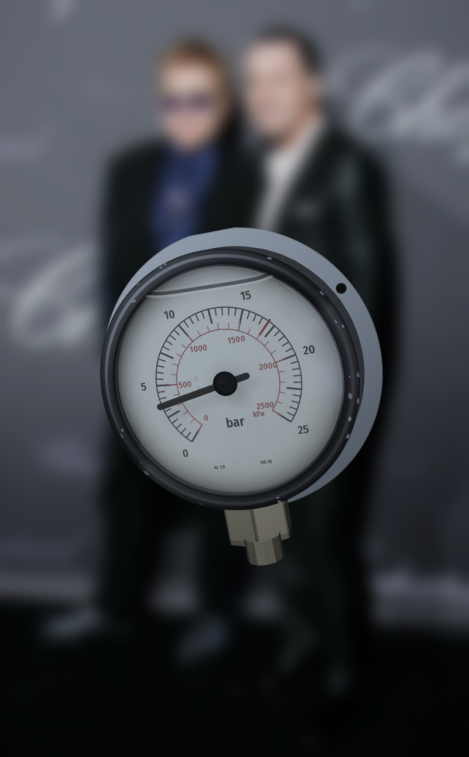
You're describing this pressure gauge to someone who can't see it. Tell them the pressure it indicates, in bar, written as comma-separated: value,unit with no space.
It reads 3.5,bar
